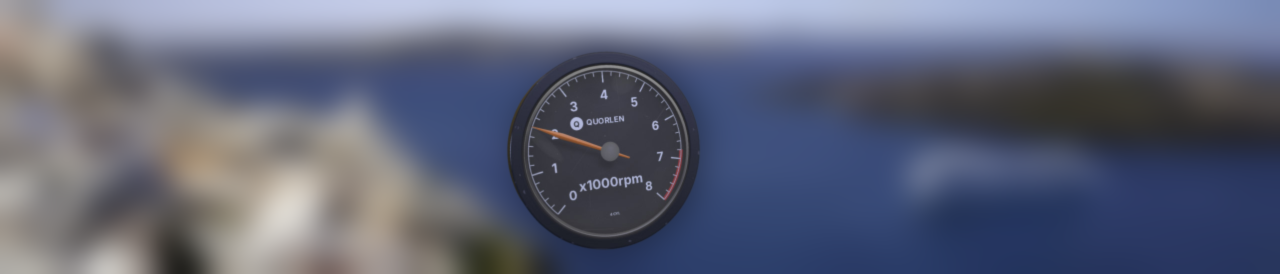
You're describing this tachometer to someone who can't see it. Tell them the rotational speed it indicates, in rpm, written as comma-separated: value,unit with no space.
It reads 2000,rpm
